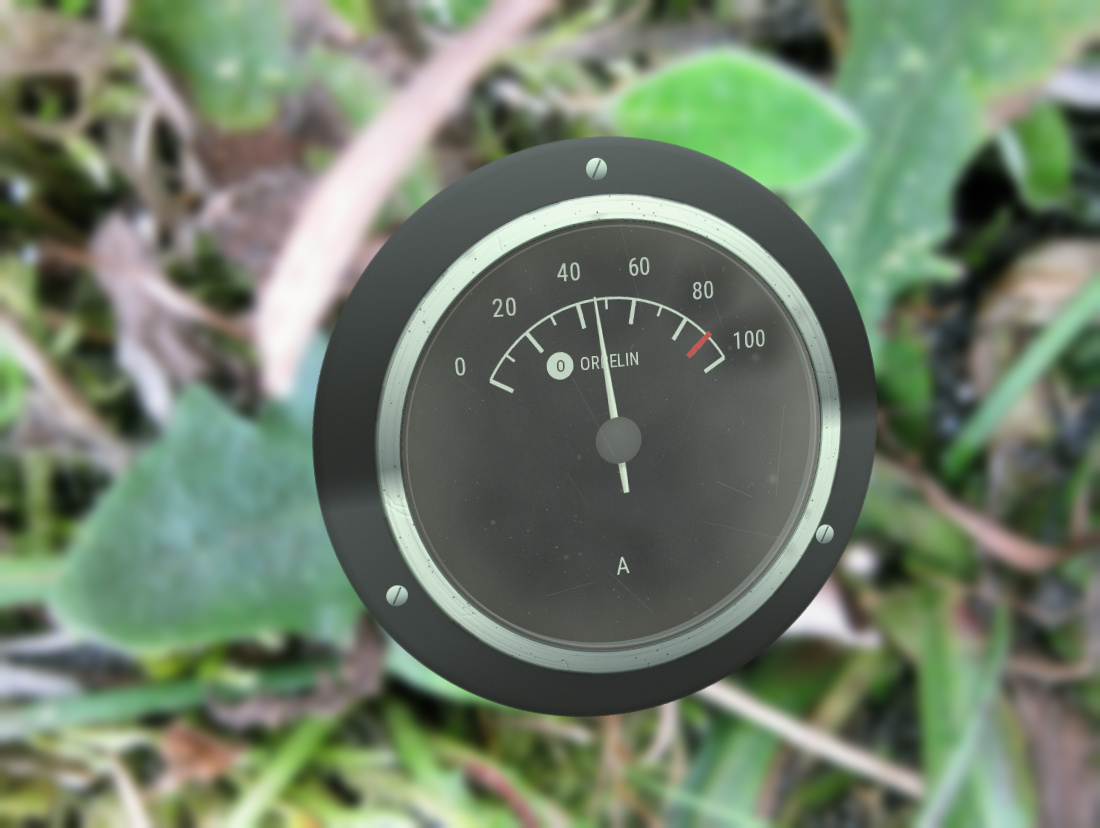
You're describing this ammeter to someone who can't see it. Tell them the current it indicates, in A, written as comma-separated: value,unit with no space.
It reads 45,A
